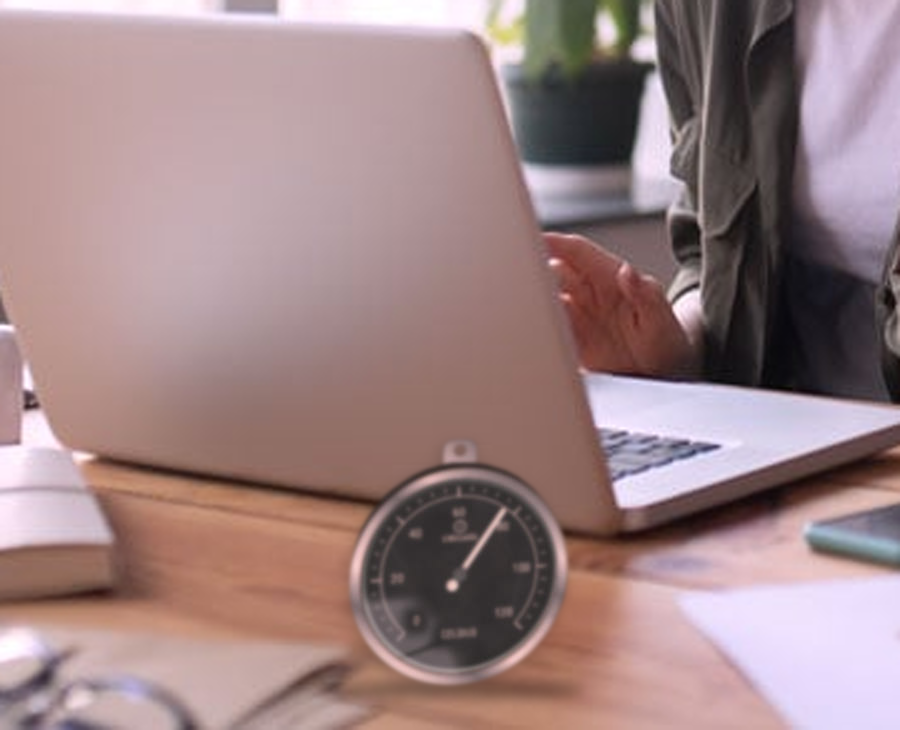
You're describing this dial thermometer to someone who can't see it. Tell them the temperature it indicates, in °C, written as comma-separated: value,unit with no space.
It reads 76,°C
